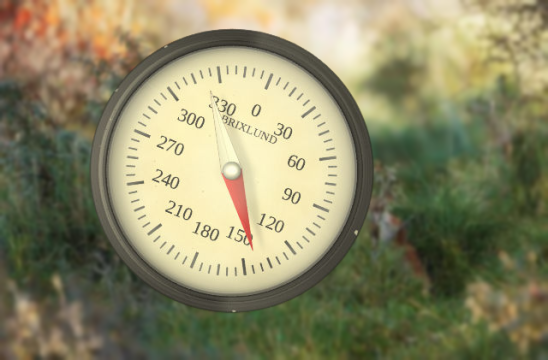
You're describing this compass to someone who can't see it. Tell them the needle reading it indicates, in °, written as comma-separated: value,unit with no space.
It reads 142.5,°
